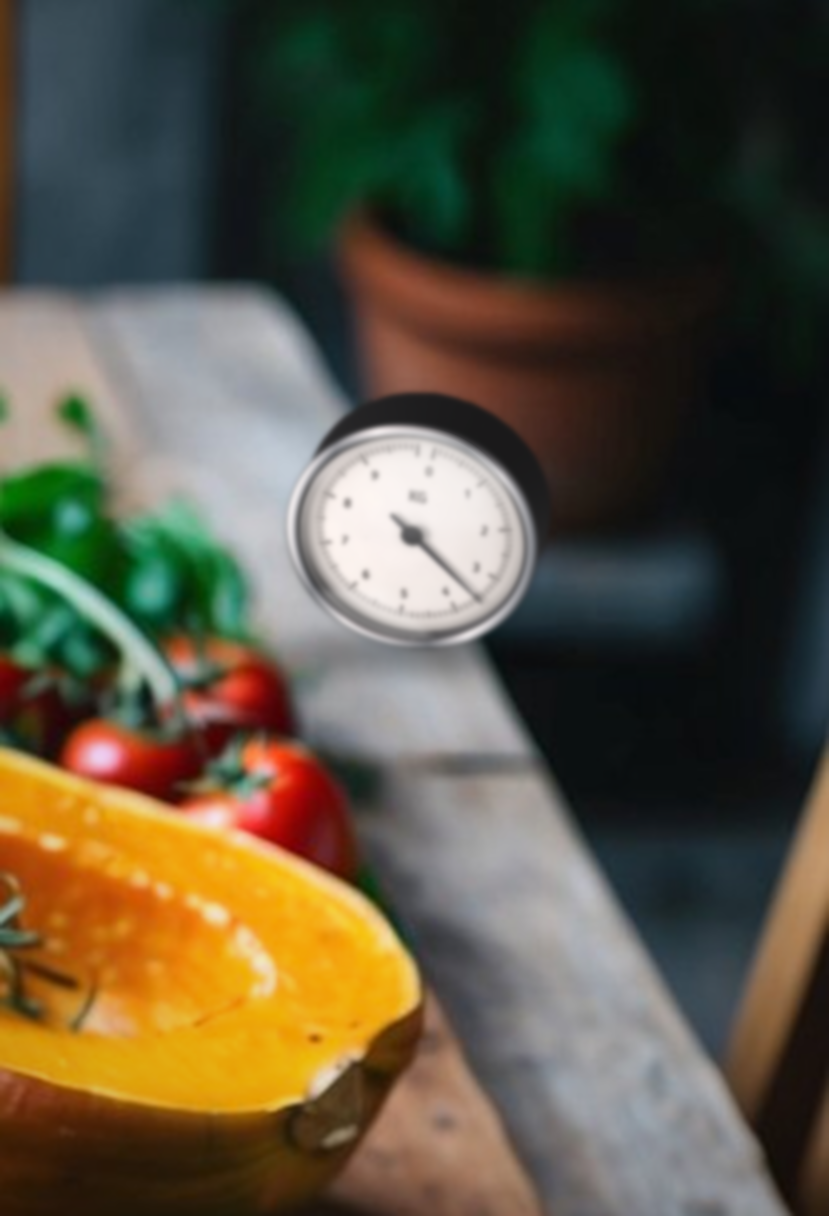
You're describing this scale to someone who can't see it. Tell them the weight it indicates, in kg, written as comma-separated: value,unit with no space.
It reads 3.5,kg
